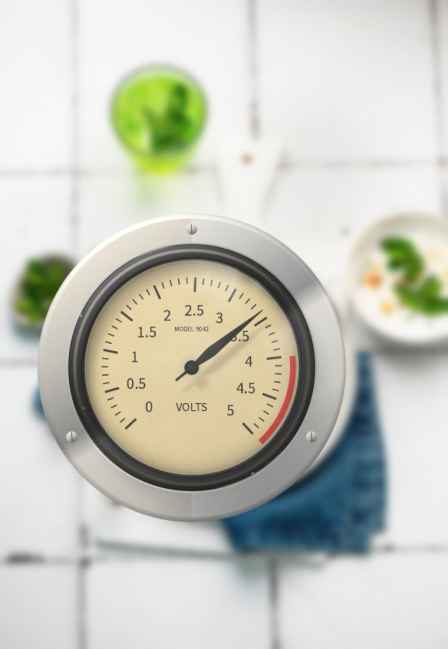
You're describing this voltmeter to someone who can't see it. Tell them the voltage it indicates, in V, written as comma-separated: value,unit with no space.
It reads 3.4,V
